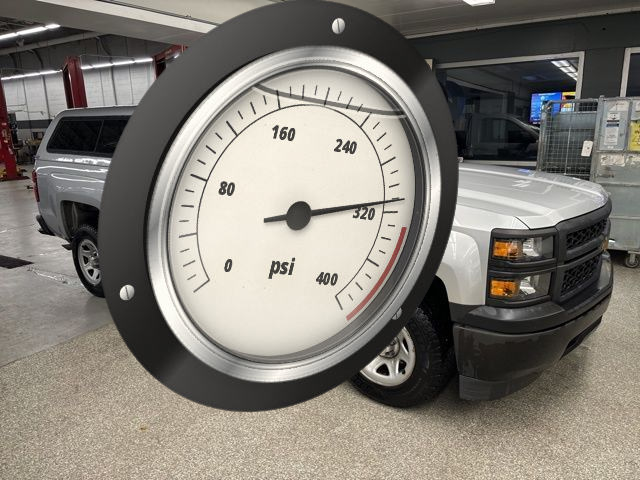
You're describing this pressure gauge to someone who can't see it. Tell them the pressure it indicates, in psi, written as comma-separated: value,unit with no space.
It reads 310,psi
